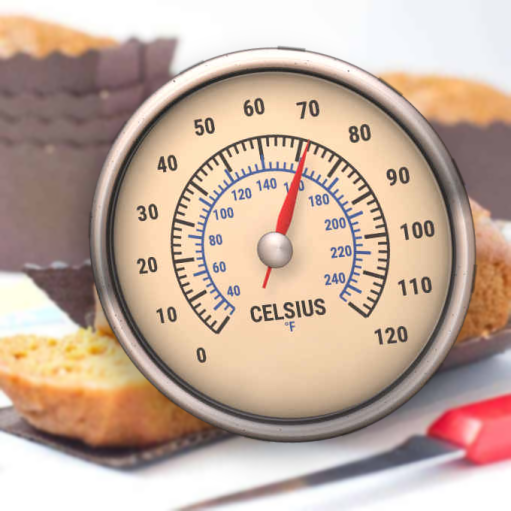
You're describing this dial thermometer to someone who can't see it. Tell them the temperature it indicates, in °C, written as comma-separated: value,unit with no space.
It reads 72,°C
